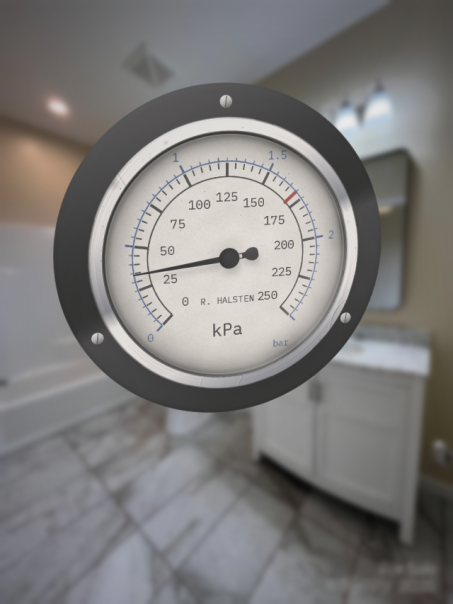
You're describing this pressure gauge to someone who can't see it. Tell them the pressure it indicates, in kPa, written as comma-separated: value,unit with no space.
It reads 35,kPa
